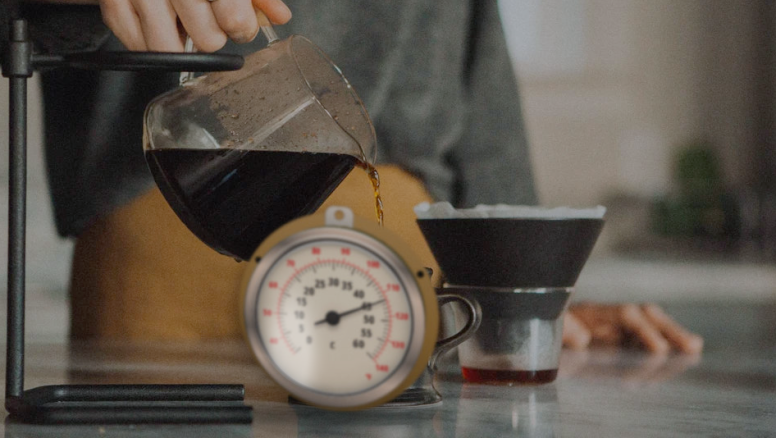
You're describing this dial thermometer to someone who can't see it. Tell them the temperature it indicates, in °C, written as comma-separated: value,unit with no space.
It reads 45,°C
